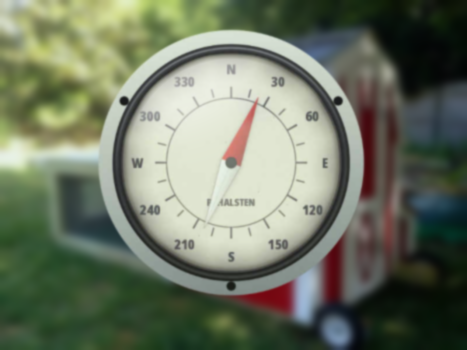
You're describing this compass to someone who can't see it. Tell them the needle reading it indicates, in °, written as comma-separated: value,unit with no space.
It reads 22.5,°
